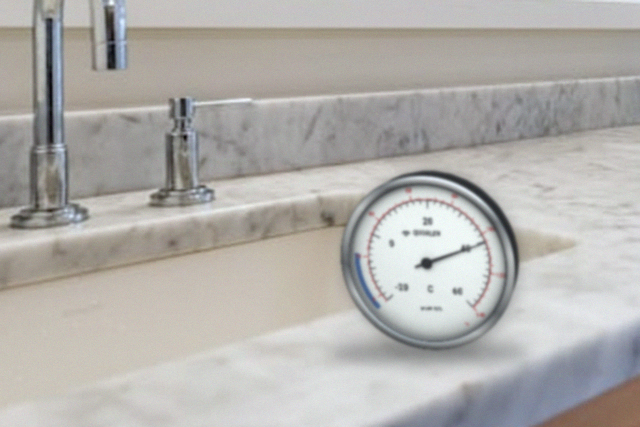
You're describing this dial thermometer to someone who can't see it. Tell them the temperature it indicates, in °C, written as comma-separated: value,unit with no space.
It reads 40,°C
